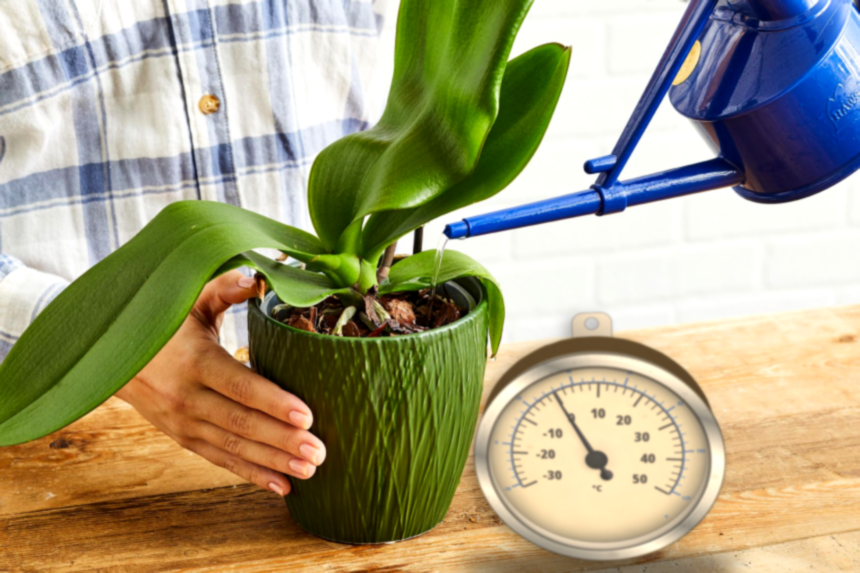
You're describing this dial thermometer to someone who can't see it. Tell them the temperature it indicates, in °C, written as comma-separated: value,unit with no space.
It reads 0,°C
